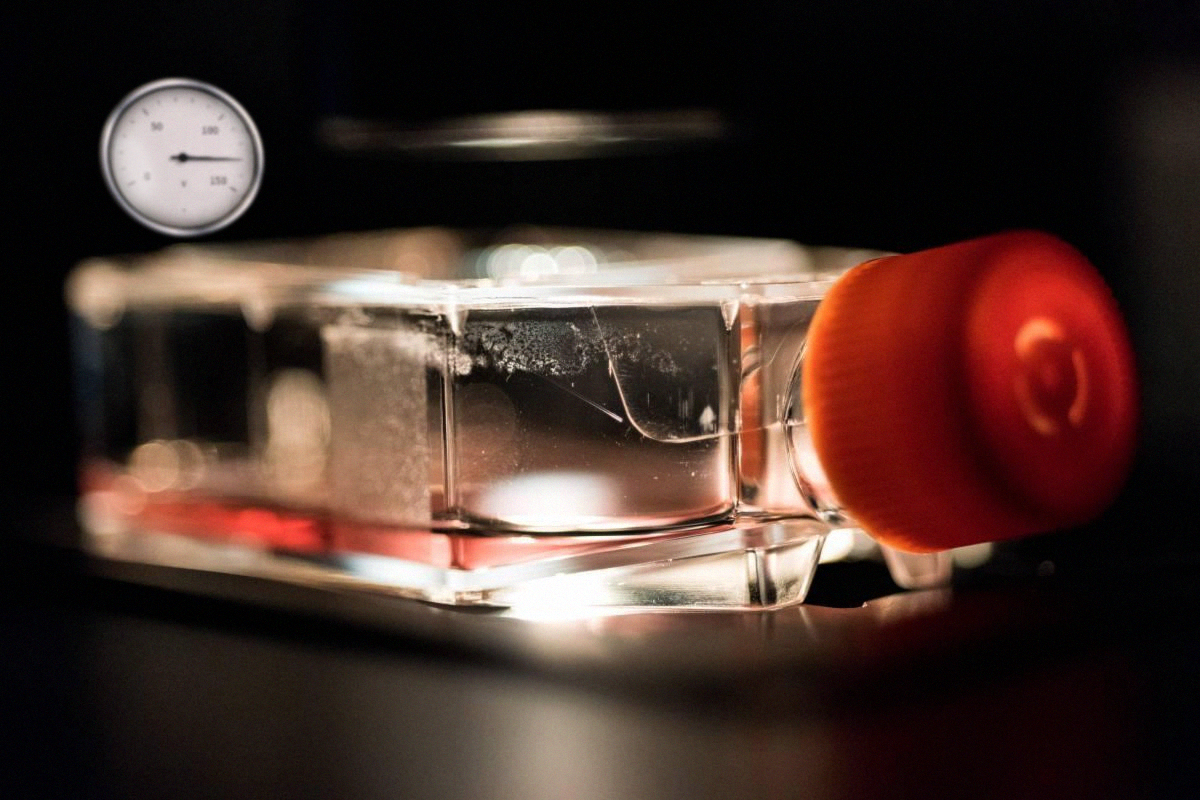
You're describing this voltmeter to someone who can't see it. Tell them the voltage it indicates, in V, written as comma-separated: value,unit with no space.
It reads 130,V
